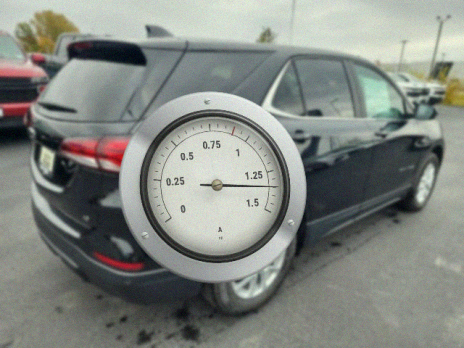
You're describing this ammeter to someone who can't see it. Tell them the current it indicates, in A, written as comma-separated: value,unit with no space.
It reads 1.35,A
